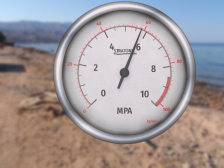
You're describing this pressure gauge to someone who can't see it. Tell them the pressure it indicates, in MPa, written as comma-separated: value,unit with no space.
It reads 5.75,MPa
